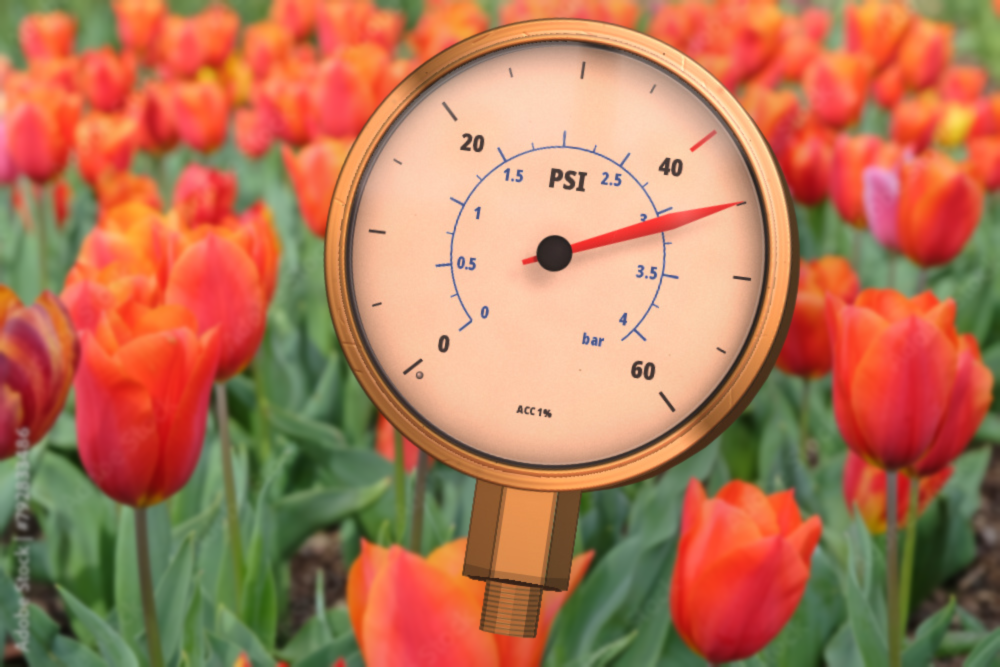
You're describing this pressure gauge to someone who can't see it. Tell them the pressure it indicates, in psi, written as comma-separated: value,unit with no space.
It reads 45,psi
